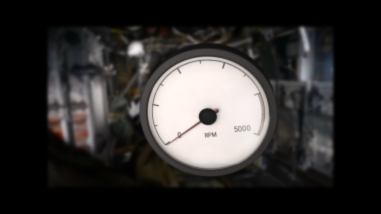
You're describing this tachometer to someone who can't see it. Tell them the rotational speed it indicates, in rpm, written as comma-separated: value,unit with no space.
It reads 0,rpm
